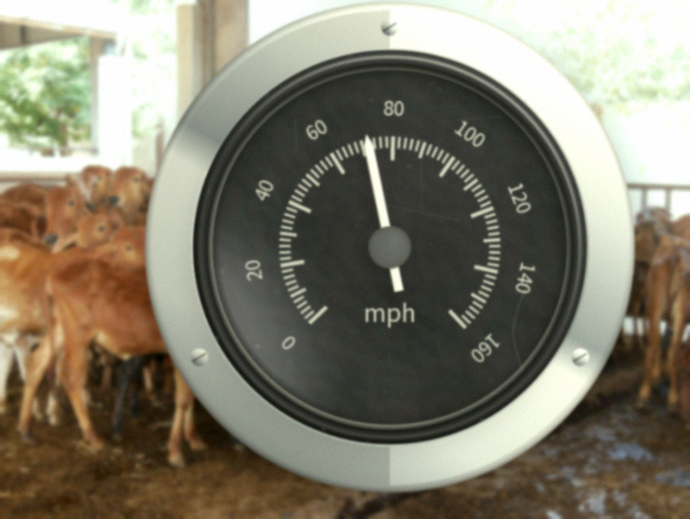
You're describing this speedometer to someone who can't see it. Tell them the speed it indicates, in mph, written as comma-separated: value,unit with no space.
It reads 72,mph
